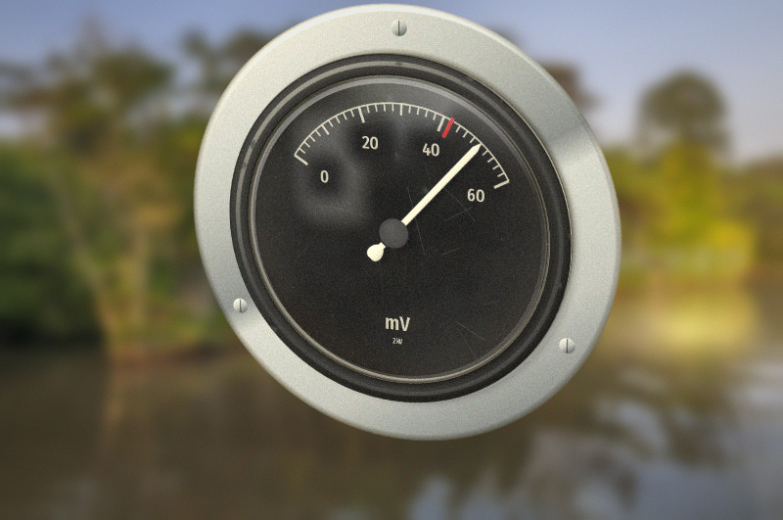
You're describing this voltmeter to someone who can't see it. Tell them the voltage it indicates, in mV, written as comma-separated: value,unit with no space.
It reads 50,mV
